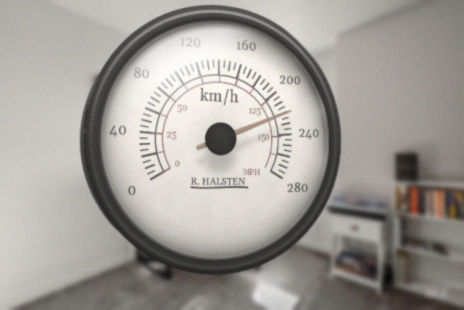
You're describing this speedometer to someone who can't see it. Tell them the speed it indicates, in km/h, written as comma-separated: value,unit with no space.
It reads 220,km/h
